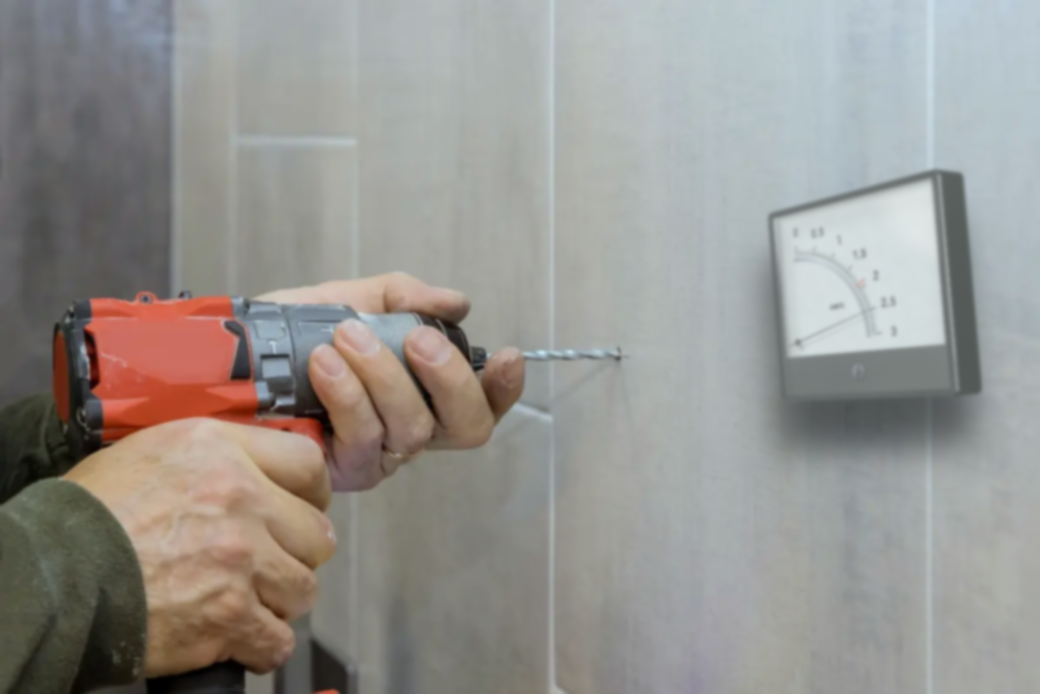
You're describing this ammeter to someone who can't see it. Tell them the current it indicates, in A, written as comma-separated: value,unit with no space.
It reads 2.5,A
